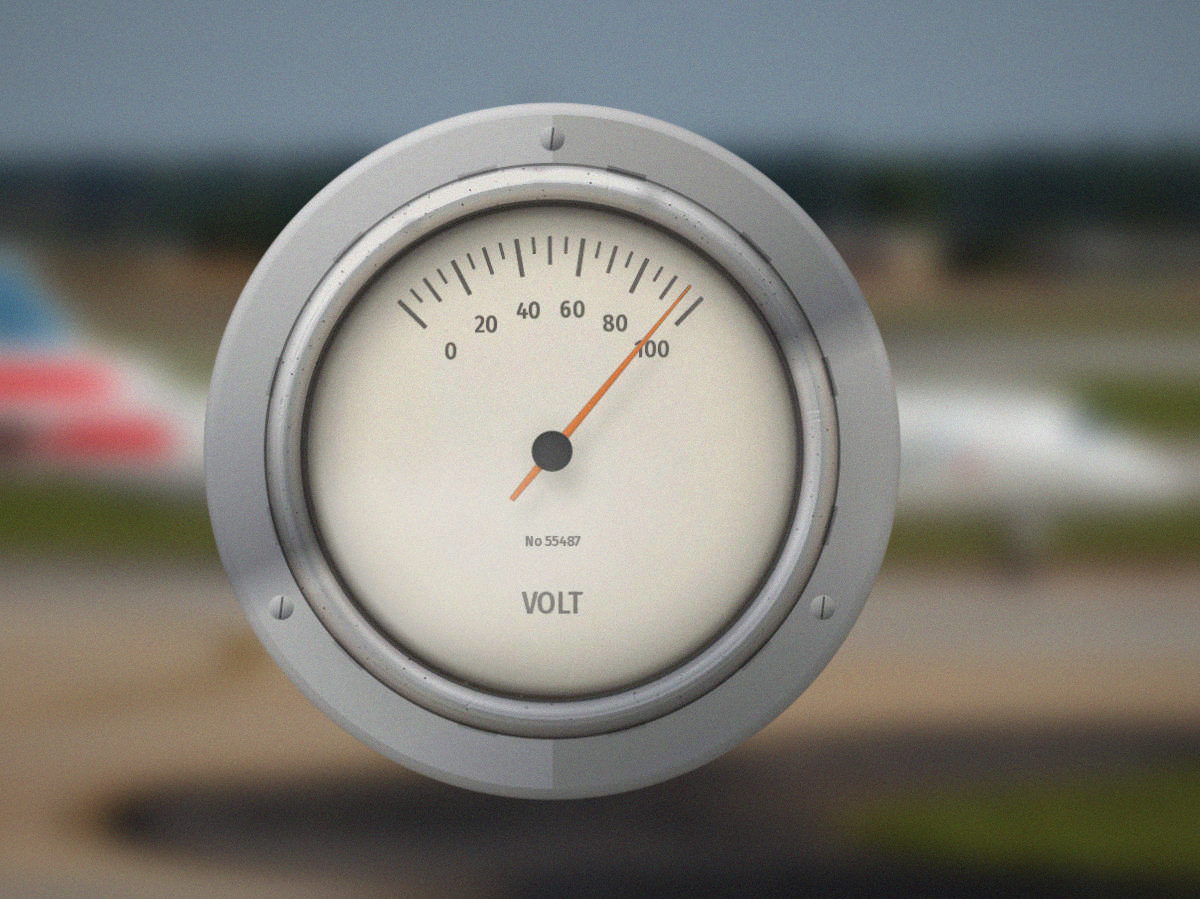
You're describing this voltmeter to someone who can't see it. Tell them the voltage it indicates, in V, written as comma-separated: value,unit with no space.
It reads 95,V
